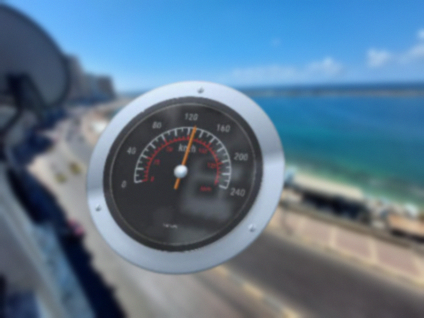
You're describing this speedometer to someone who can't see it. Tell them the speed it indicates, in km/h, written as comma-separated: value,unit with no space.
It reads 130,km/h
